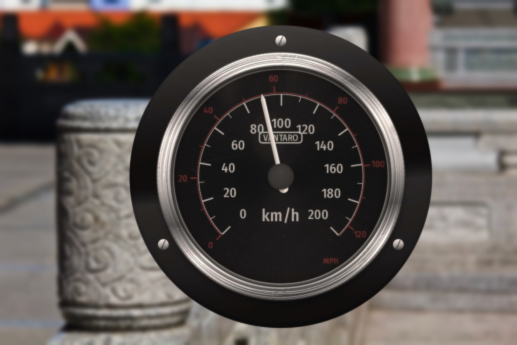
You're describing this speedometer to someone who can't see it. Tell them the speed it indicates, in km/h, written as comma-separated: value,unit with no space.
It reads 90,km/h
